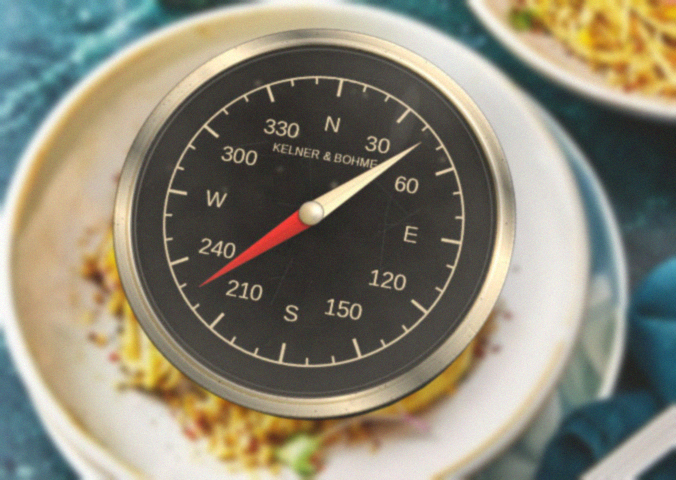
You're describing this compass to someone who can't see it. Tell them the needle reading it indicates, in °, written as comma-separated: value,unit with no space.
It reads 225,°
